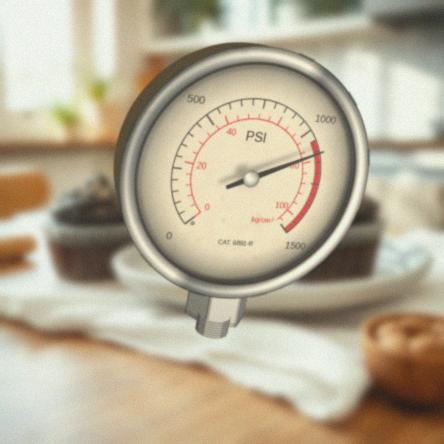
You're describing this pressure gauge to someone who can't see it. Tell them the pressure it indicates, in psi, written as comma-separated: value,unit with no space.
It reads 1100,psi
